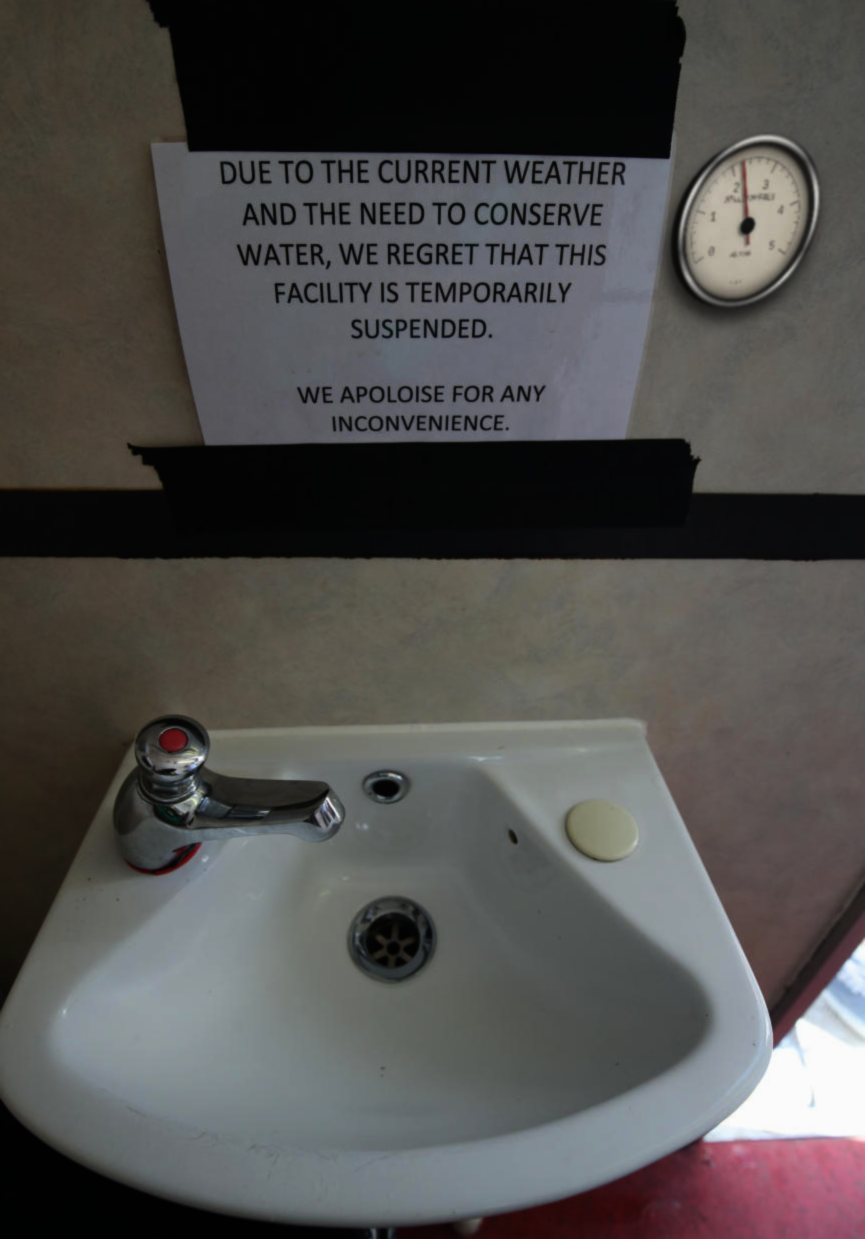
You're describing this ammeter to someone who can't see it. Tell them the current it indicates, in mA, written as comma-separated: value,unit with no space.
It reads 2.2,mA
